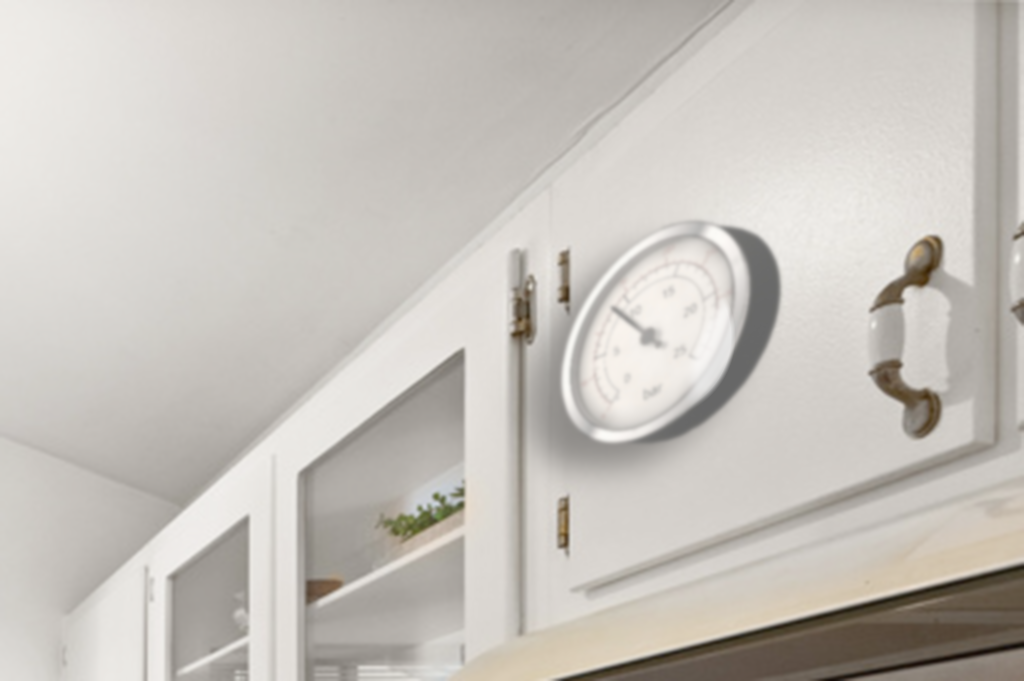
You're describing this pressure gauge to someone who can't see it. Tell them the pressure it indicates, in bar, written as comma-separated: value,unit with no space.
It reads 9,bar
